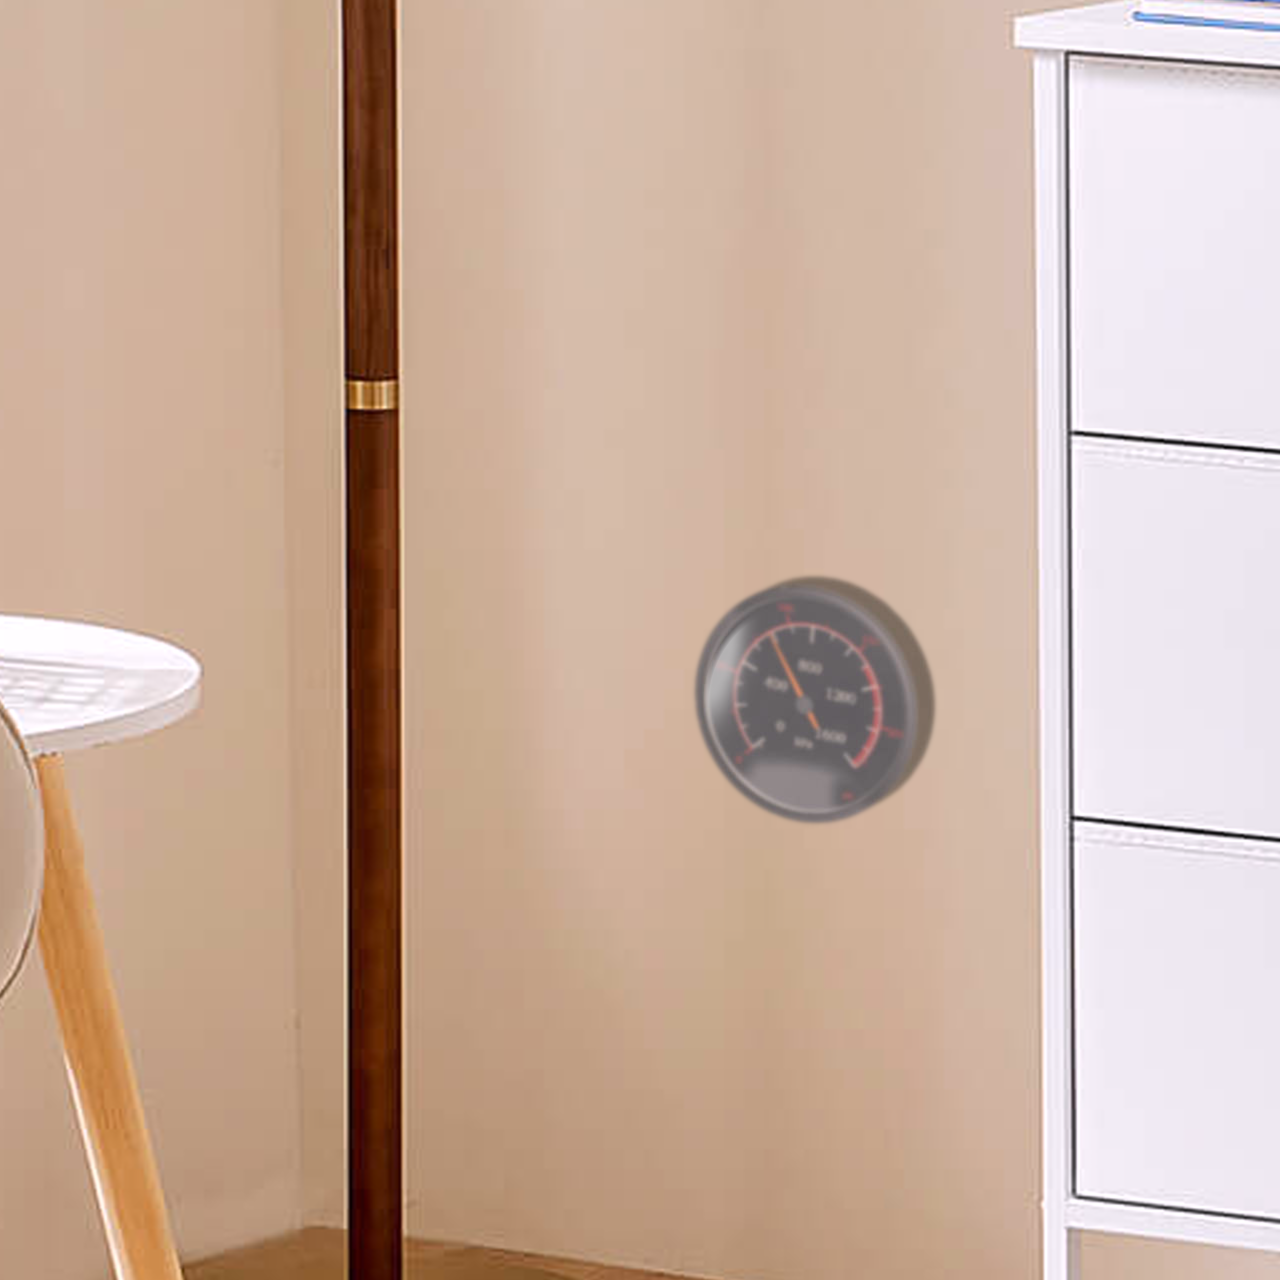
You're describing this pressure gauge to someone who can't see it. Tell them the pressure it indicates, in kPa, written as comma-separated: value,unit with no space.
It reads 600,kPa
